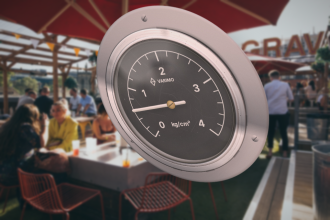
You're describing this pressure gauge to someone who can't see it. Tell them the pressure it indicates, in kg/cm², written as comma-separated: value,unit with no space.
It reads 0.6,kg/cm²
